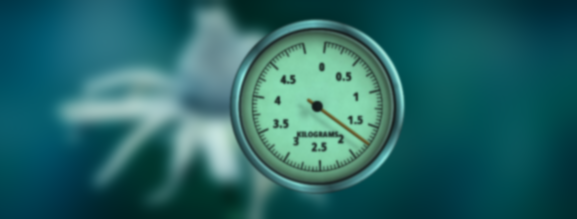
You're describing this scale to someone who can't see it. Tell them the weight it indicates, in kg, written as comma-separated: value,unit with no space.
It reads 1.75,kg
